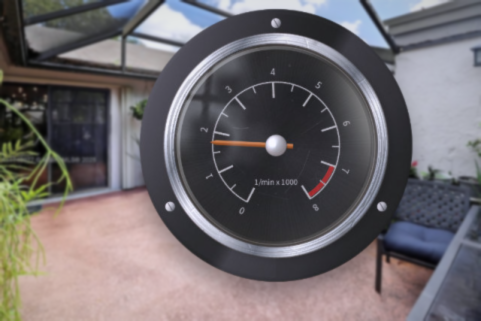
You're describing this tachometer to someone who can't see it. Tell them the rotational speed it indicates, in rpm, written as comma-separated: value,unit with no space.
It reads 1750,rpm
